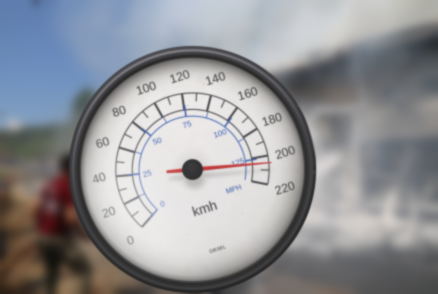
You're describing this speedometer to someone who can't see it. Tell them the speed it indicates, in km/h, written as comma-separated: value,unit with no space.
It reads 205,km/h
